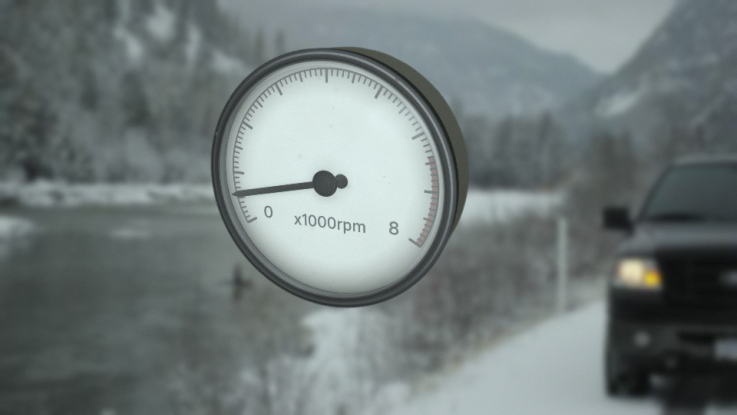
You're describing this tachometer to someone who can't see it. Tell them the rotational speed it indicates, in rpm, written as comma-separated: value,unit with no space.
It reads 600,rpm
